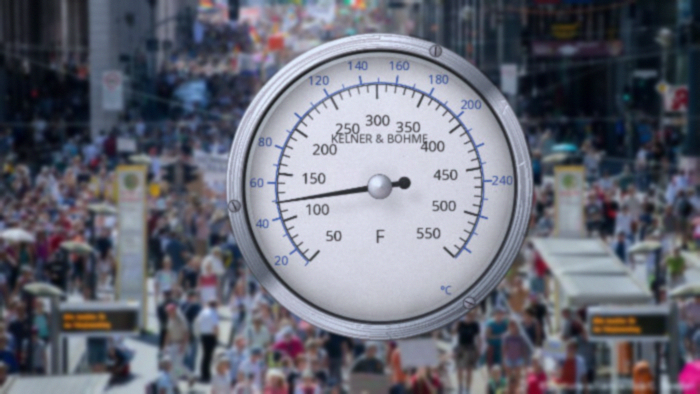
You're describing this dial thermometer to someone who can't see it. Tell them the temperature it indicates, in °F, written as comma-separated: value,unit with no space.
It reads 120,°F
